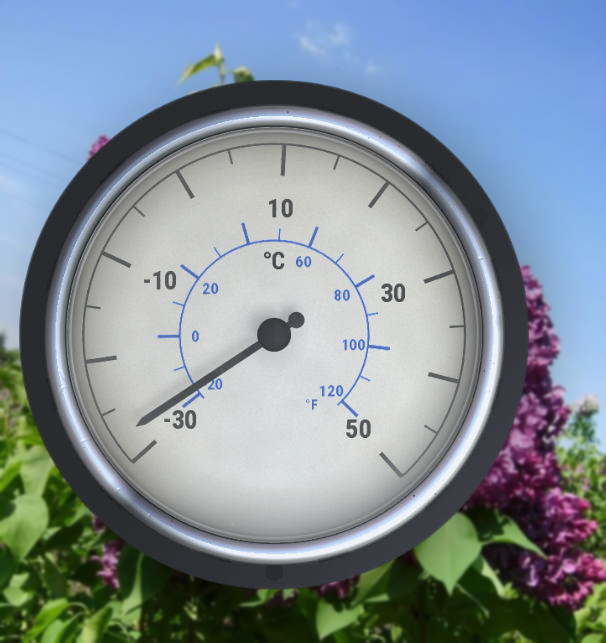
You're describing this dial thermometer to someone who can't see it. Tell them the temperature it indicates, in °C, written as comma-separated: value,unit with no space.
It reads -27.5,°C
